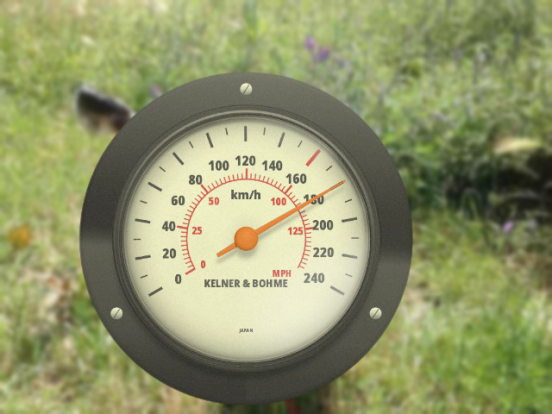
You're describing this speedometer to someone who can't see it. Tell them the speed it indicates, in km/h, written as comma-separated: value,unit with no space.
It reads 180,km/h
